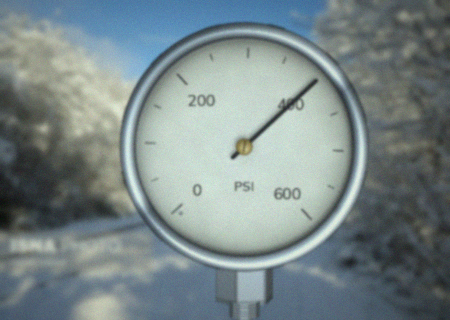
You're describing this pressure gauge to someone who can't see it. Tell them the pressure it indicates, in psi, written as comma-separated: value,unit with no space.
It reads 400,psi
